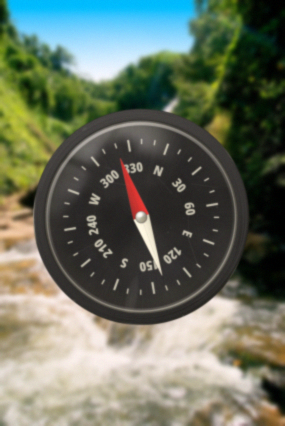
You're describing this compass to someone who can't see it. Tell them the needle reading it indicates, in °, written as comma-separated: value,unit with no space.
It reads 320,°
